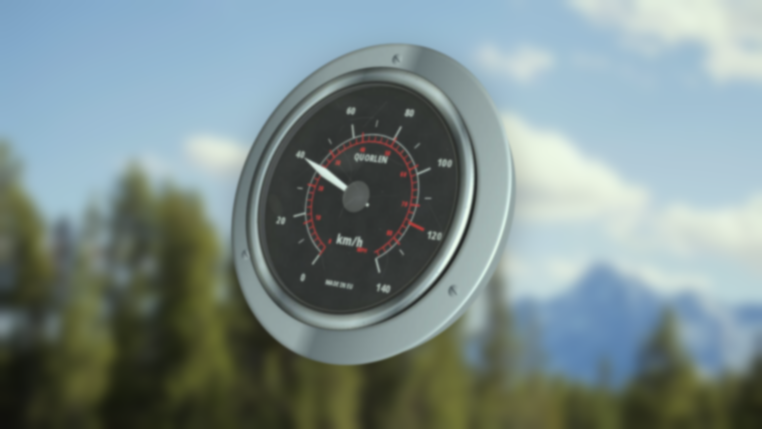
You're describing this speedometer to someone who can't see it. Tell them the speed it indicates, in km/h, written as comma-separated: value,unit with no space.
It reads 40,km/h
